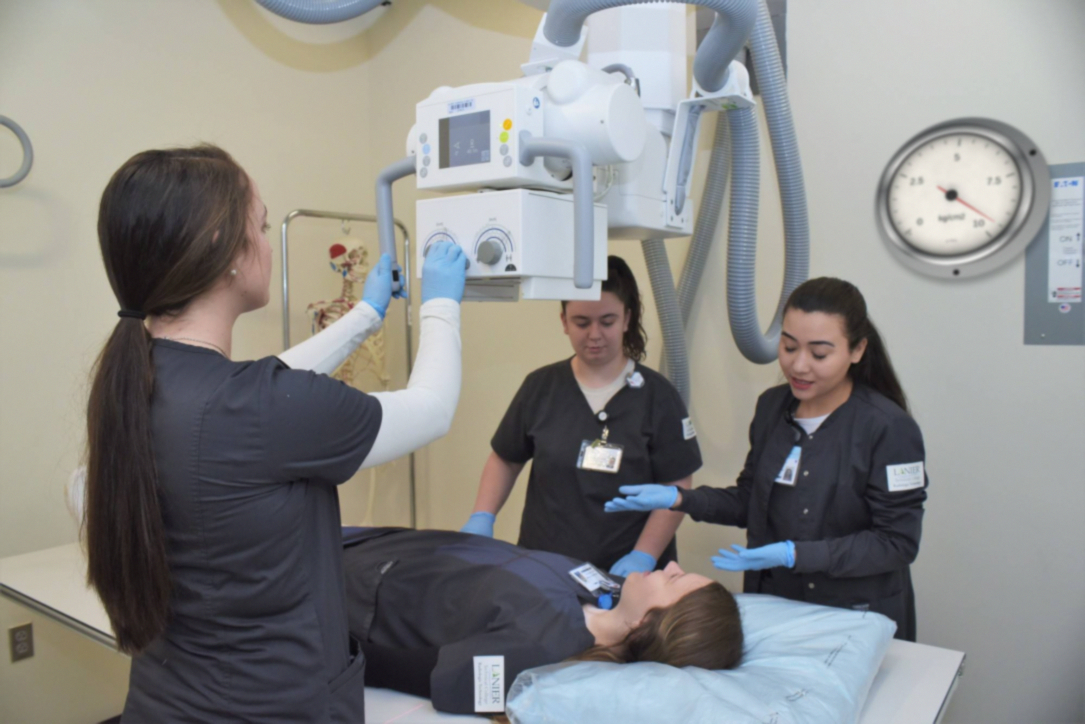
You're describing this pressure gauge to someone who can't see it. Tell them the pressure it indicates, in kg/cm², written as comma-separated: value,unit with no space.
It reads 9.5,kg/cm²
